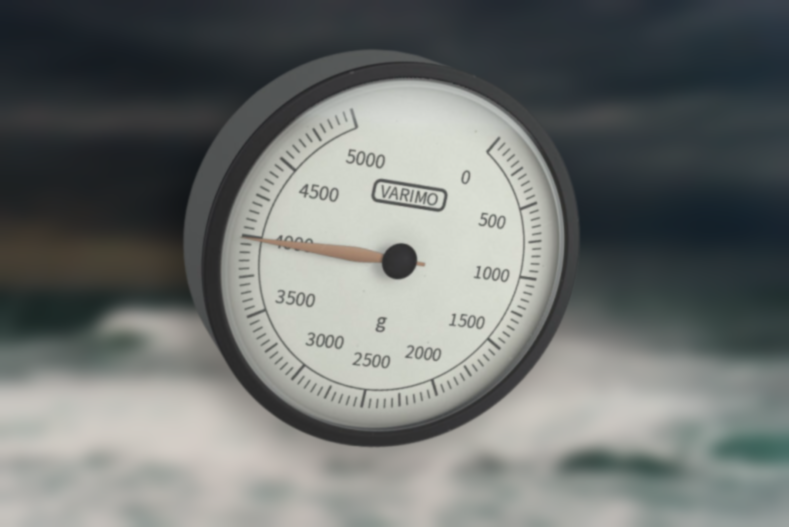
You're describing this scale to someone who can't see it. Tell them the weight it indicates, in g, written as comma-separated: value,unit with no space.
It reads 4000,g
